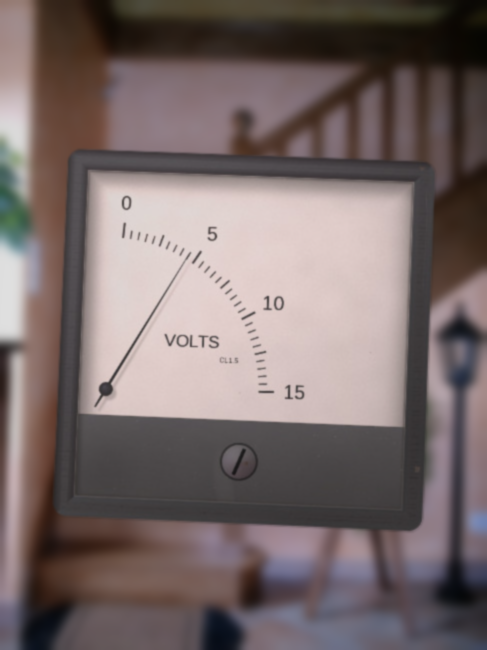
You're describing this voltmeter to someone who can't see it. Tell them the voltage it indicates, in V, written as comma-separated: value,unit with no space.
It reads 4.5,V
